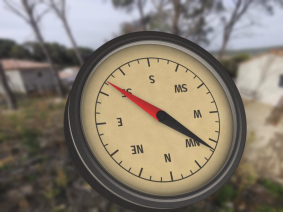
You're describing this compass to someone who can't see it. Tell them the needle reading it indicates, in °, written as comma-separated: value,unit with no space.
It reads 130,°
